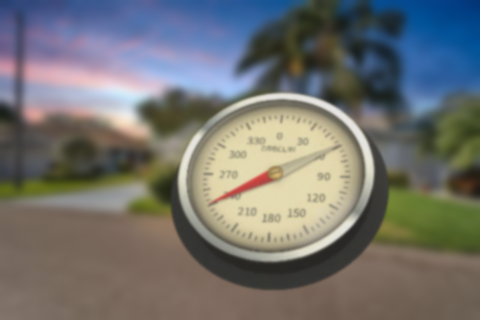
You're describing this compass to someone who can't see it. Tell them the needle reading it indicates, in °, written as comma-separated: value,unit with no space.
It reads 240,°
